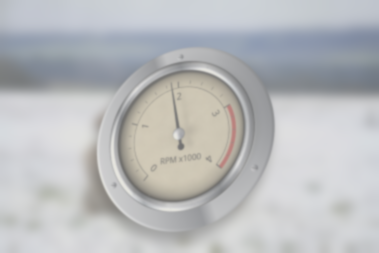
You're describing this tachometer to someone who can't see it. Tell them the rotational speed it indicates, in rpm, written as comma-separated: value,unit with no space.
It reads 1900,rpm
